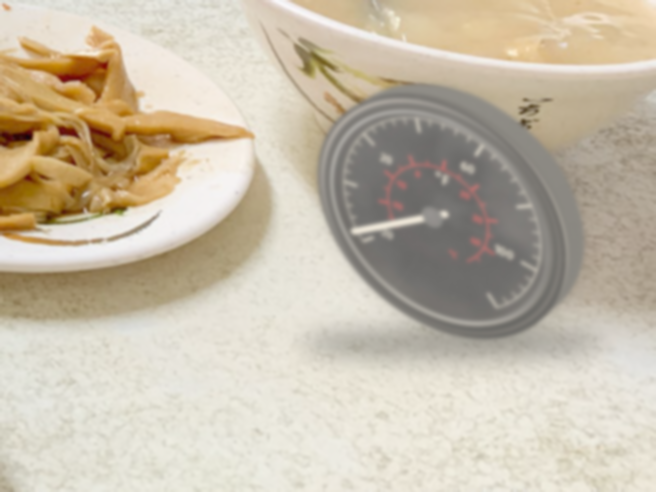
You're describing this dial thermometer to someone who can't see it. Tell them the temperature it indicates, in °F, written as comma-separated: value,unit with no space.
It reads -16,°F
